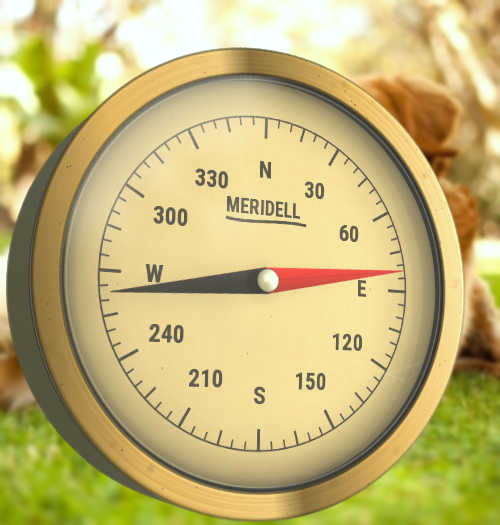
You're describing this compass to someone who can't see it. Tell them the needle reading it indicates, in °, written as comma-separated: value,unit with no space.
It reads 82.5,°
